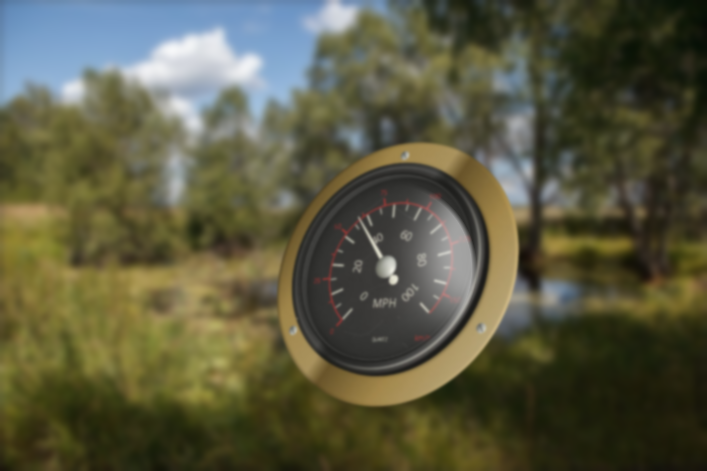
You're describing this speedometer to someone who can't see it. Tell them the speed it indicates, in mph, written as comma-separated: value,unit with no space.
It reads 37.5,mph
